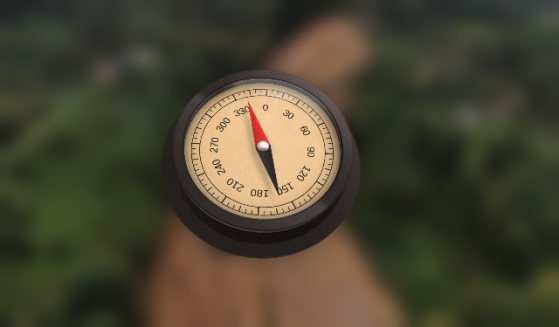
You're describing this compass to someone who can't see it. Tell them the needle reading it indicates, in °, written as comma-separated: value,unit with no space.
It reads 340,°
